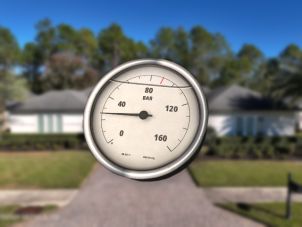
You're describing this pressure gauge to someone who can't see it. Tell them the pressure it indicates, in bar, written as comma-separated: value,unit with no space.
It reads 25,bar
